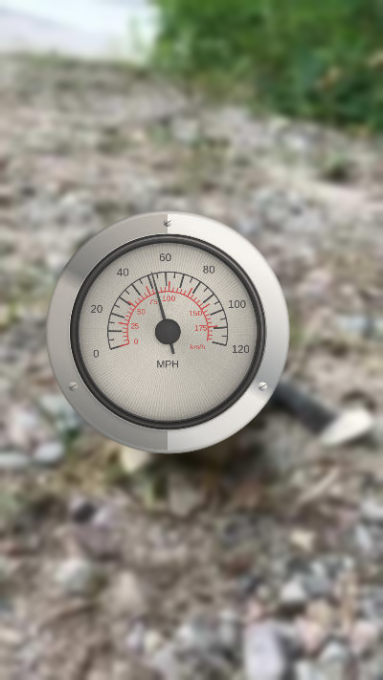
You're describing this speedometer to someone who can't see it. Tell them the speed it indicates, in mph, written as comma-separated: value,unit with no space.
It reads 52.5,mph
